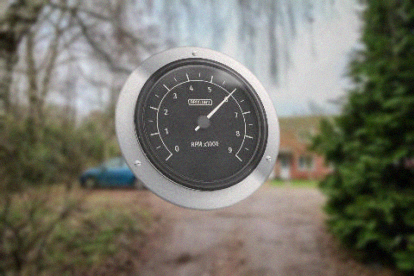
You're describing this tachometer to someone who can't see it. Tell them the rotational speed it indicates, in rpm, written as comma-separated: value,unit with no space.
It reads 6000,rpm
